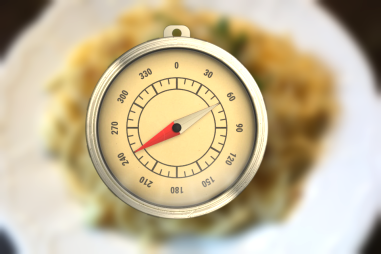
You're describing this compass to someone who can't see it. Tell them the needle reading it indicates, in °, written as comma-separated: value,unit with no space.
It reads 240,°
